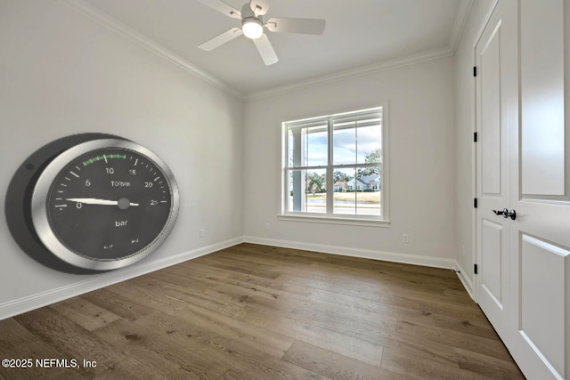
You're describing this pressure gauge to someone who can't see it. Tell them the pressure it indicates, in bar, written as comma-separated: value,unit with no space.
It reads 1,bar
